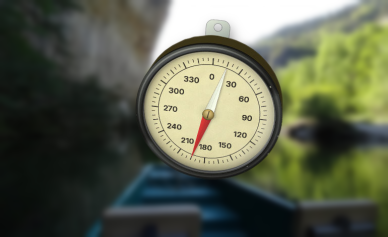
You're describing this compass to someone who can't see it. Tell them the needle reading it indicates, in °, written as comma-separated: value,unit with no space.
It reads 195,°
